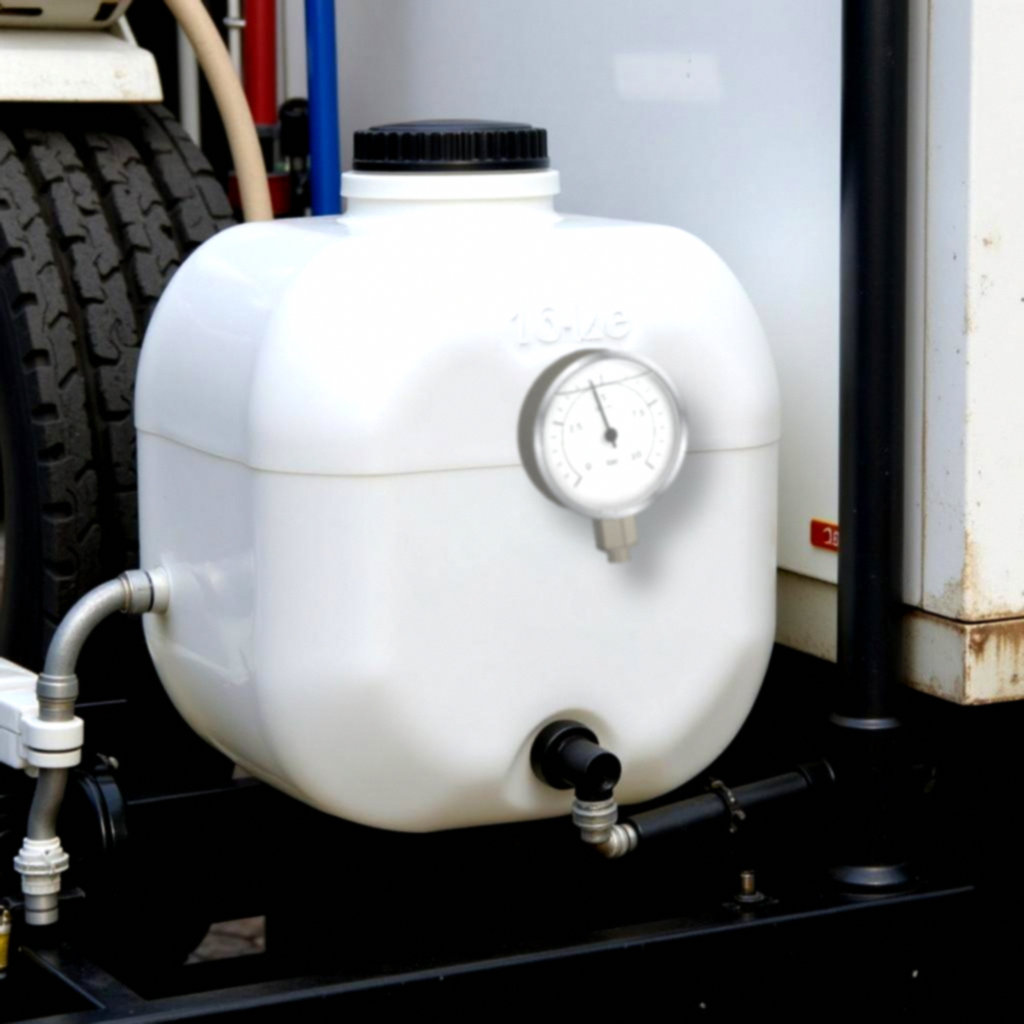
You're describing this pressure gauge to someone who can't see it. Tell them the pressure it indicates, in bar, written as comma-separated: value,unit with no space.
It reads 4.5,bar
